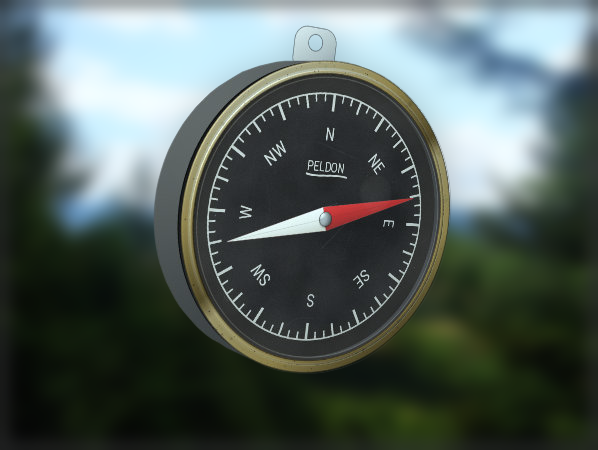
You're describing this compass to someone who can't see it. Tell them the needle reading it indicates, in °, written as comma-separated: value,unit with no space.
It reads 75,°
